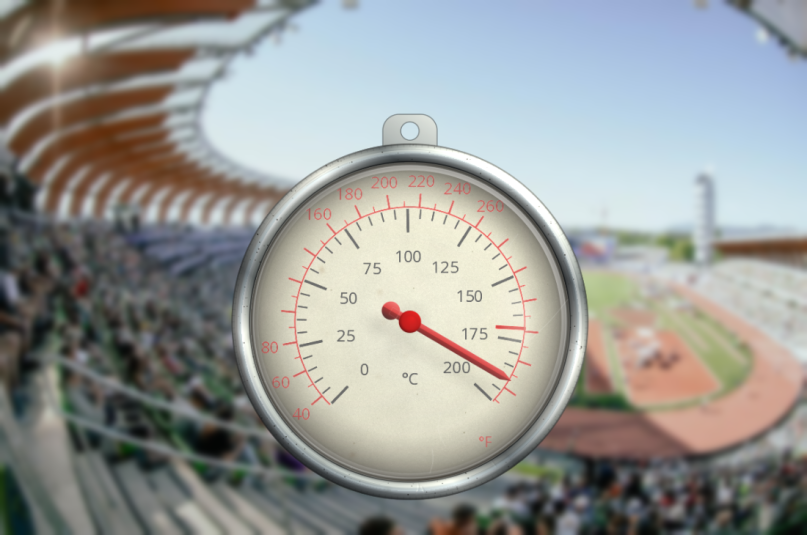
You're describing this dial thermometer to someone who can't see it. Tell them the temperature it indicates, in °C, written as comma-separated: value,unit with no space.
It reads 190,°C
